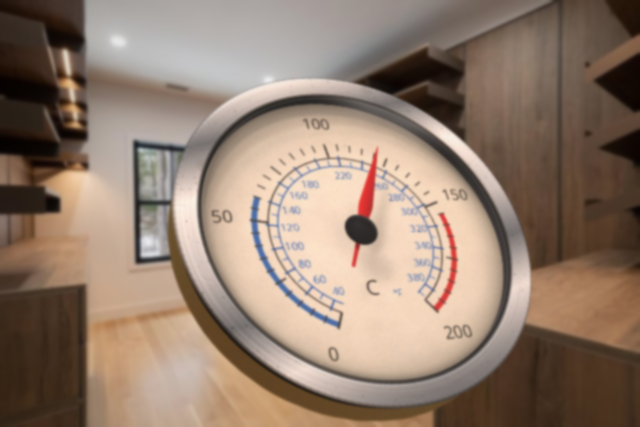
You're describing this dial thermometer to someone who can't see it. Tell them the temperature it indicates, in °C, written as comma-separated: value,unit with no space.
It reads 120,°C
